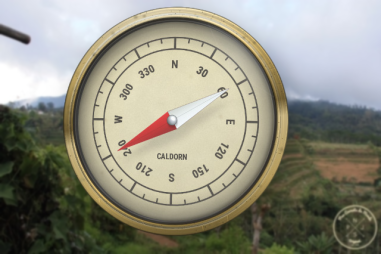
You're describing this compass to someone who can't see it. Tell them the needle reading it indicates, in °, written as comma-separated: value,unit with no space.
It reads 240,°
